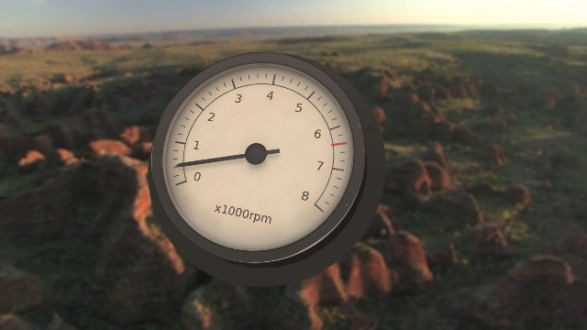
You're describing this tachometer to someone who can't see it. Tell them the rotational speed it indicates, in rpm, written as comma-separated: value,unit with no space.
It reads 400,rpm
